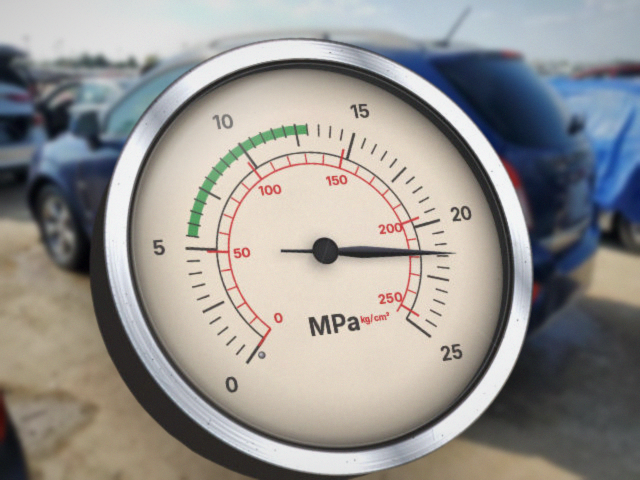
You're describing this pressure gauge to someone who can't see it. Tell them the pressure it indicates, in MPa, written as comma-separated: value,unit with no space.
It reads 21.5,MPa
